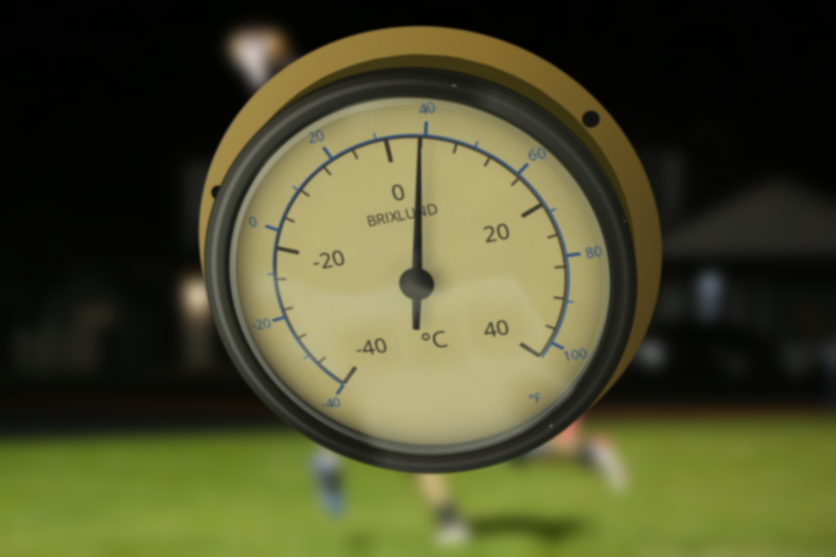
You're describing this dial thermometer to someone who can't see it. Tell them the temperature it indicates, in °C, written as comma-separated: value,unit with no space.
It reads 4,°C
